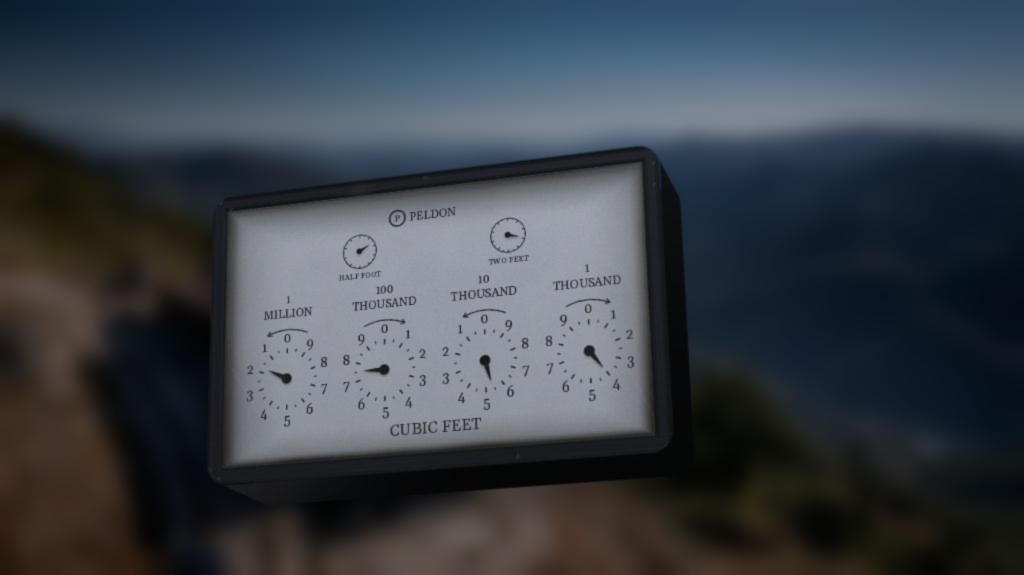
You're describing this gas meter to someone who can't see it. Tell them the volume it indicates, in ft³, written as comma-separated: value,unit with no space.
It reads 175400,ft³
